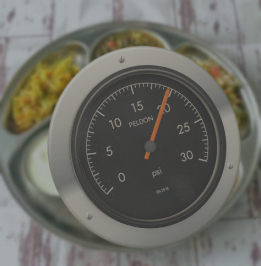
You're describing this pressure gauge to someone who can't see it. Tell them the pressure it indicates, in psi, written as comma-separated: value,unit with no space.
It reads 19.5,psi
